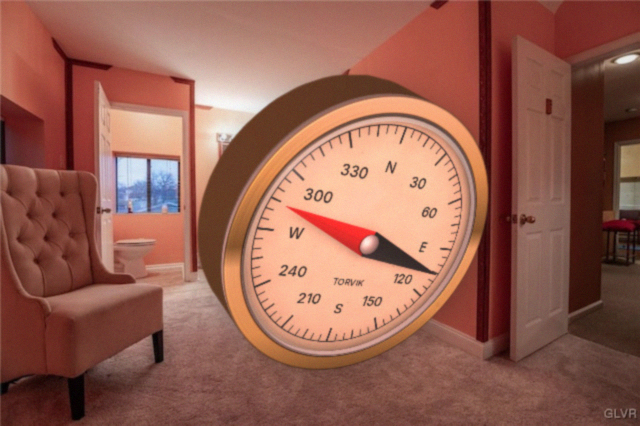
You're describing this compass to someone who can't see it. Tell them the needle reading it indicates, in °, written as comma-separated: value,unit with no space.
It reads 285,°
